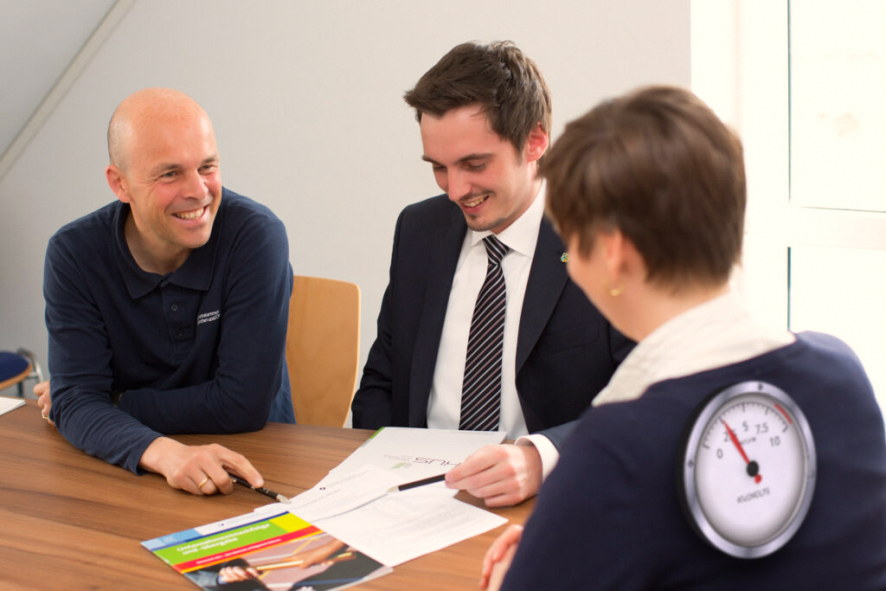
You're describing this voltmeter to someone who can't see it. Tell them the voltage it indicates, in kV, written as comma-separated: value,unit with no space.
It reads 2.5,kV
